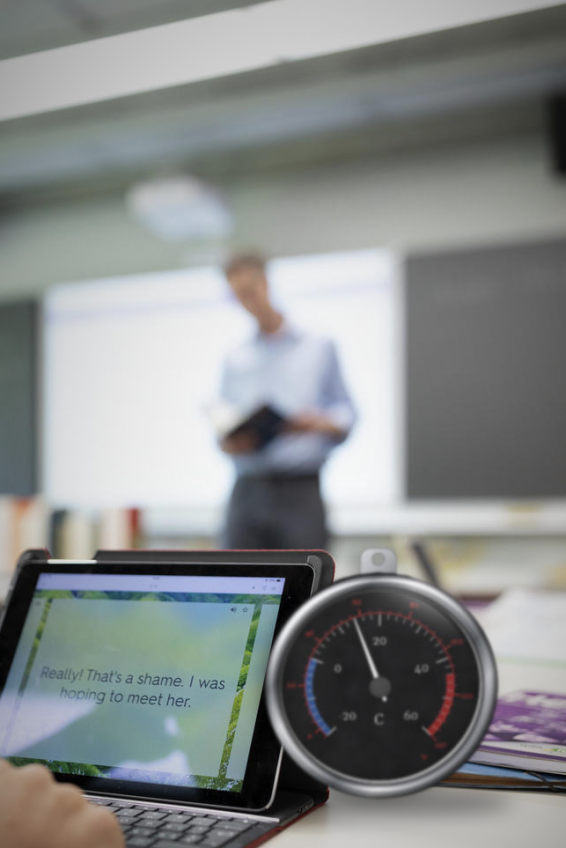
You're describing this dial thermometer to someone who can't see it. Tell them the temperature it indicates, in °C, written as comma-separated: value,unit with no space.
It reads 14,°C
